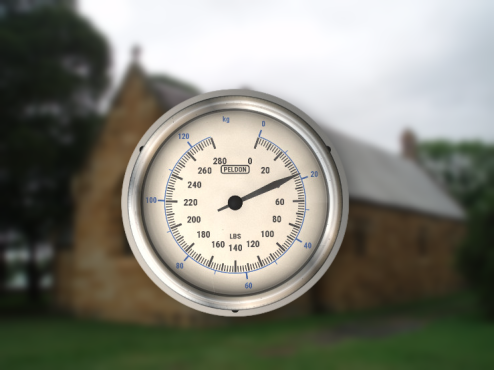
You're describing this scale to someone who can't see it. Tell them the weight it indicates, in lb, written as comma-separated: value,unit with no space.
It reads 40,lb
